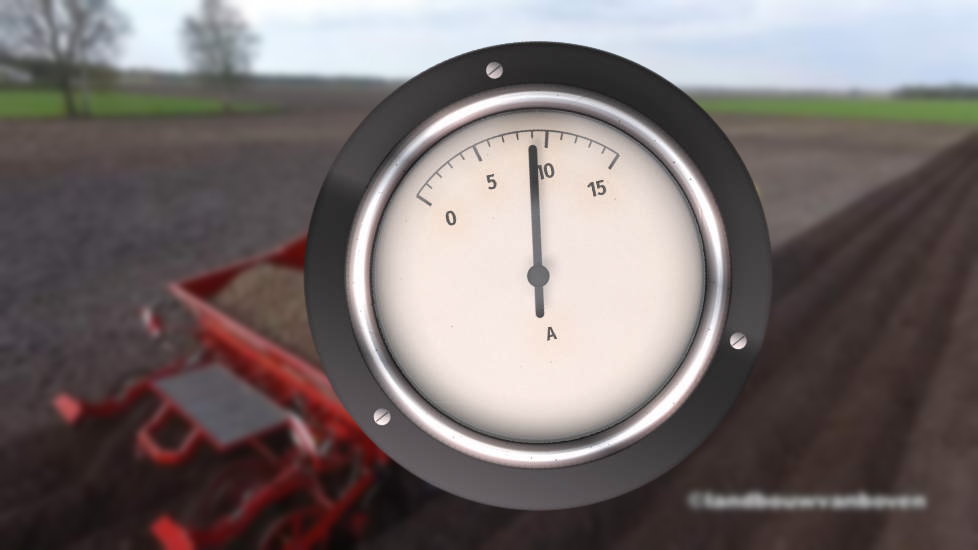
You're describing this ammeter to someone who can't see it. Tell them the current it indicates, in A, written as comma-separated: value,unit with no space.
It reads 9,A
